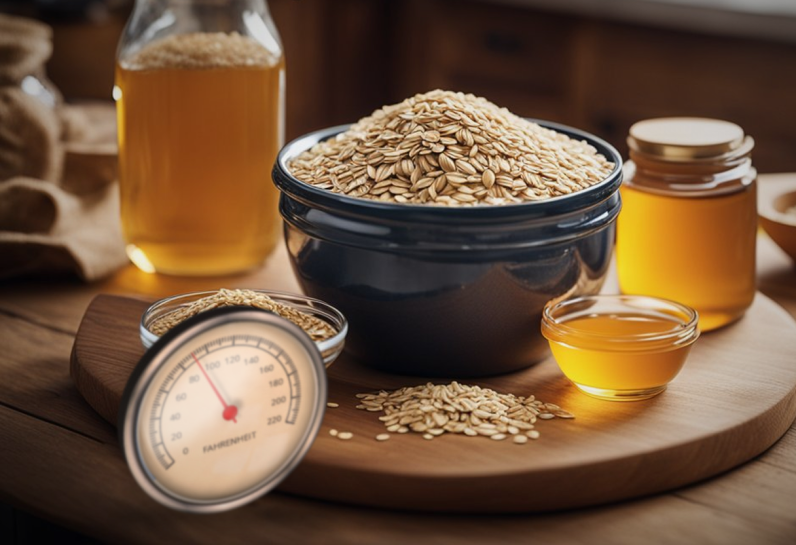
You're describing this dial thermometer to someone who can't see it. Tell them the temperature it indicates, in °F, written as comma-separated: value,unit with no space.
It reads 90,°F
